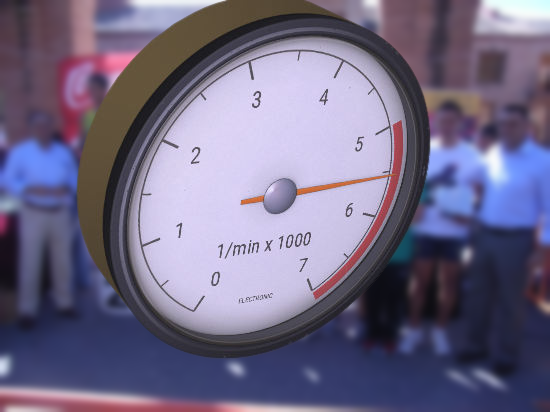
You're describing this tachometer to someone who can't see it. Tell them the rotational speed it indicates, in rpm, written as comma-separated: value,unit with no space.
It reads 5500,rpm
